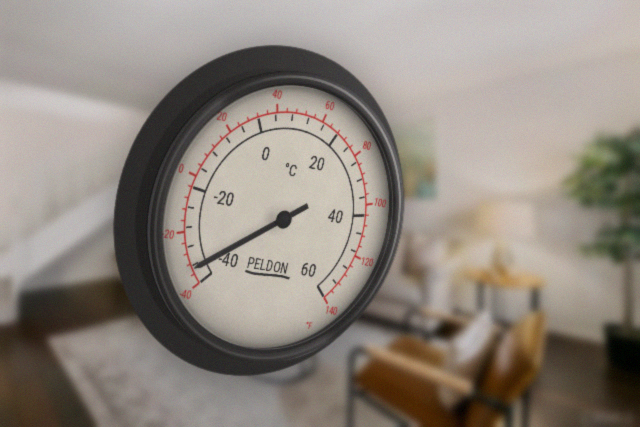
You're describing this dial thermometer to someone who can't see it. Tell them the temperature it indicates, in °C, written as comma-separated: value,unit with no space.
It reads -36,°C
